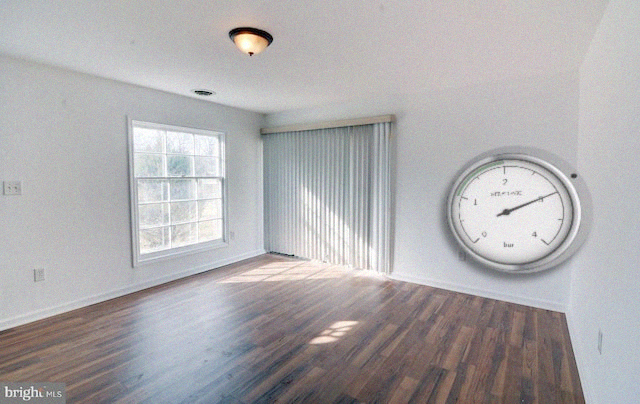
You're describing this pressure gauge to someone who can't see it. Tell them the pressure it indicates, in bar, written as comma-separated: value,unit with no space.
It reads 3,bar
